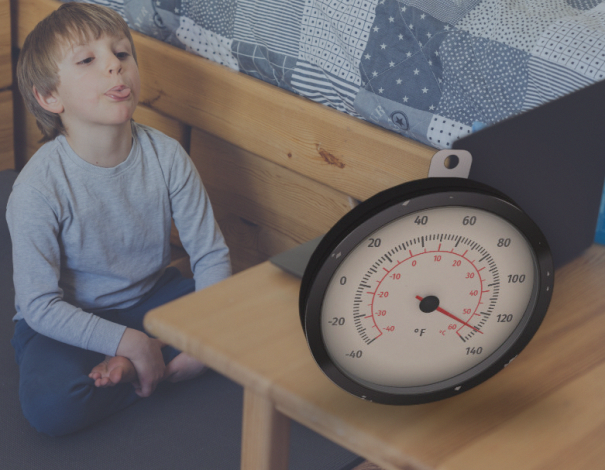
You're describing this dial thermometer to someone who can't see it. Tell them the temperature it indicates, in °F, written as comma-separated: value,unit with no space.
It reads 130,°F
